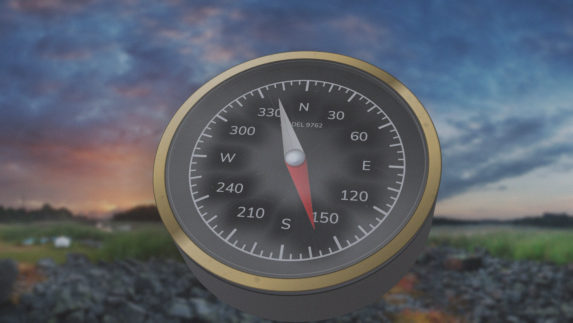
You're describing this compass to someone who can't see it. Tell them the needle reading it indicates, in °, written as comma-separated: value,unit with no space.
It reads 160,°
